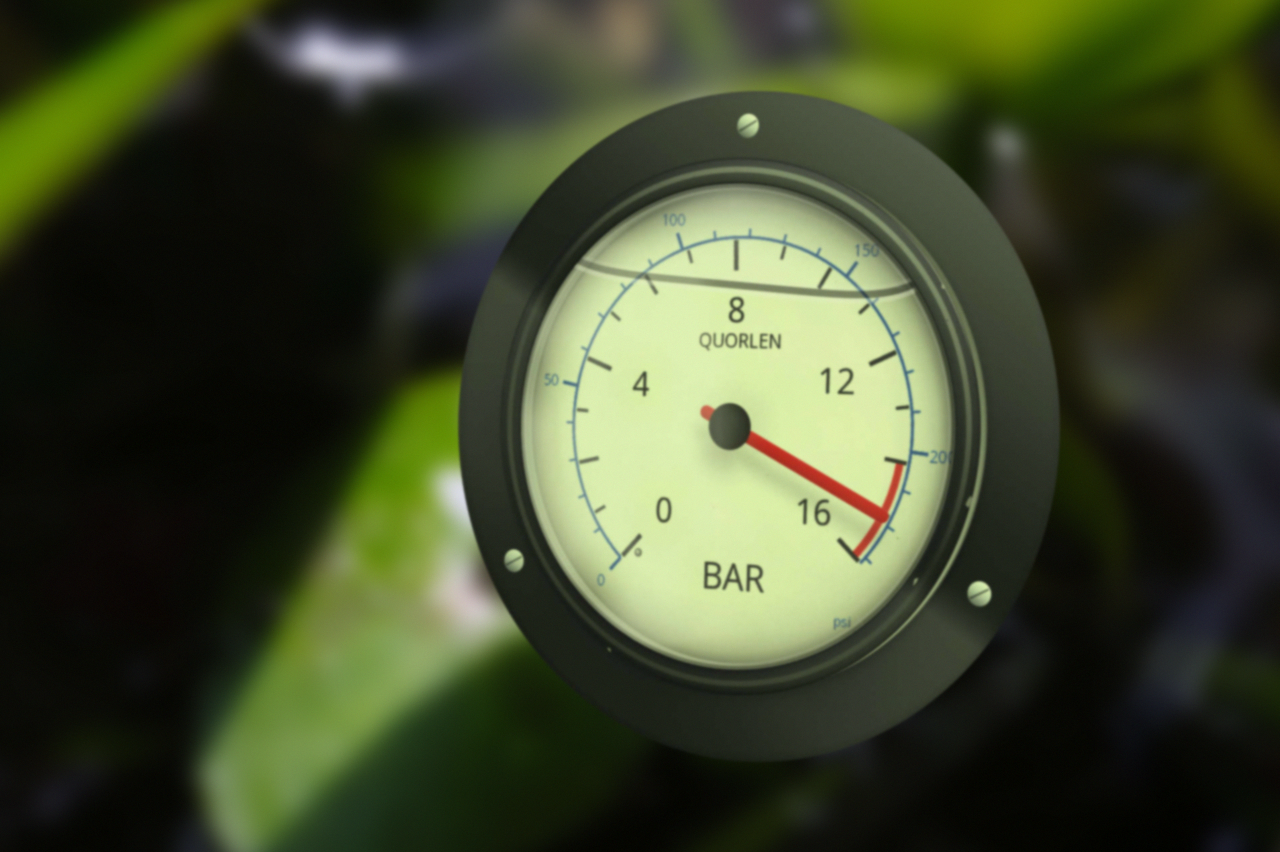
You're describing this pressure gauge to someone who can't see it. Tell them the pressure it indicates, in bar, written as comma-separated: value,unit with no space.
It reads 15,bar
